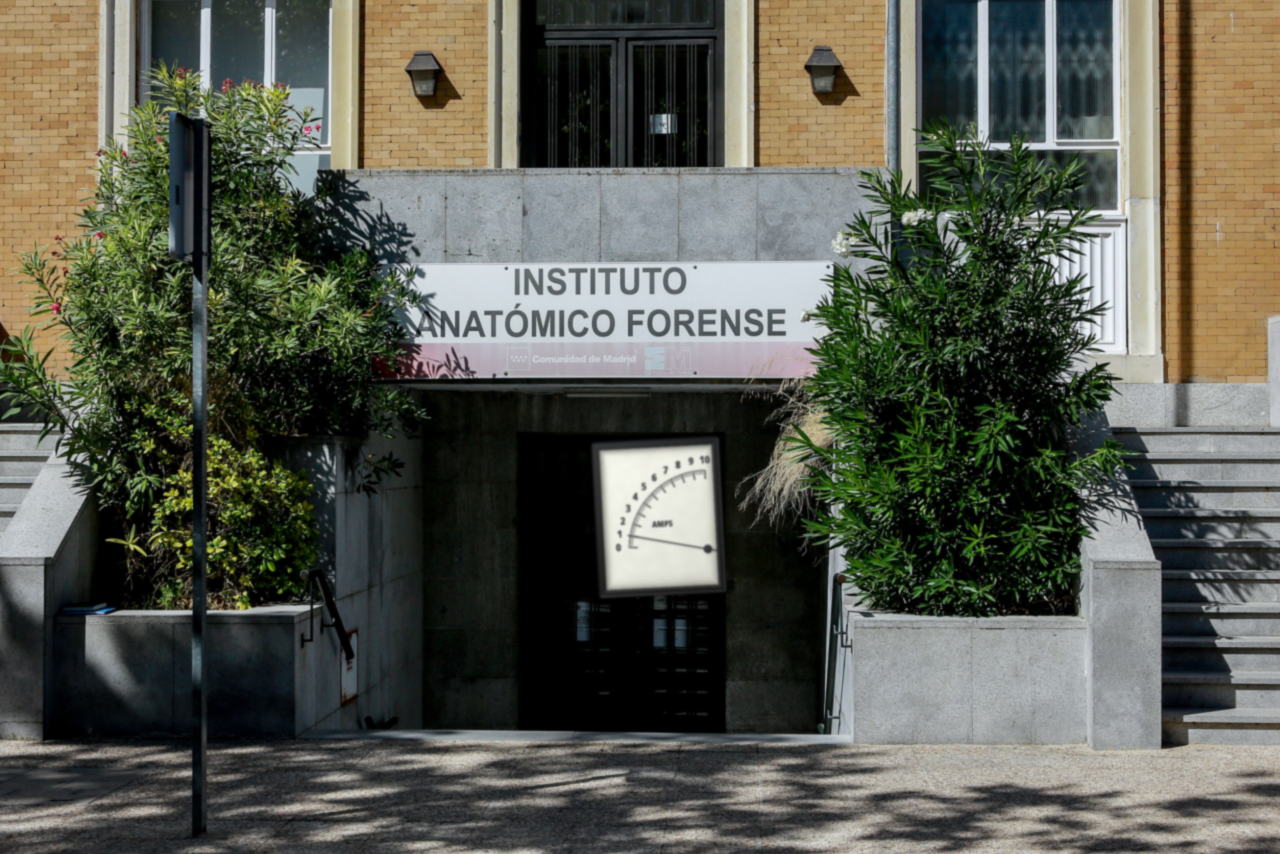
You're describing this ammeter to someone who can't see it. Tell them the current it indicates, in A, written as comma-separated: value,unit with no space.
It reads 1,A
